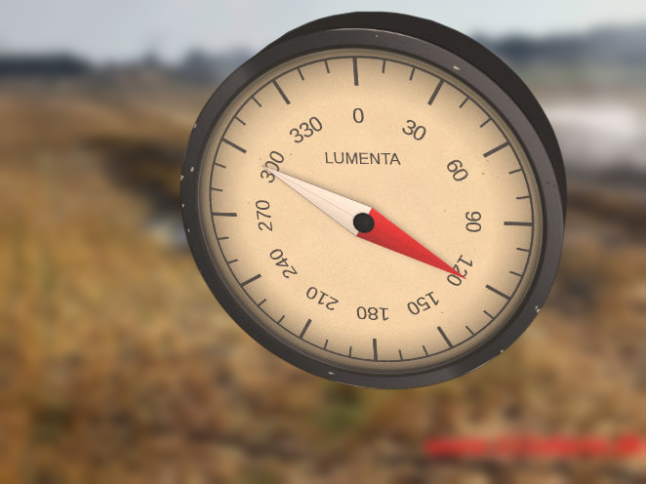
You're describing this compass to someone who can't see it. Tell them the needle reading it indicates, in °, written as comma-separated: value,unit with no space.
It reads 120,°
